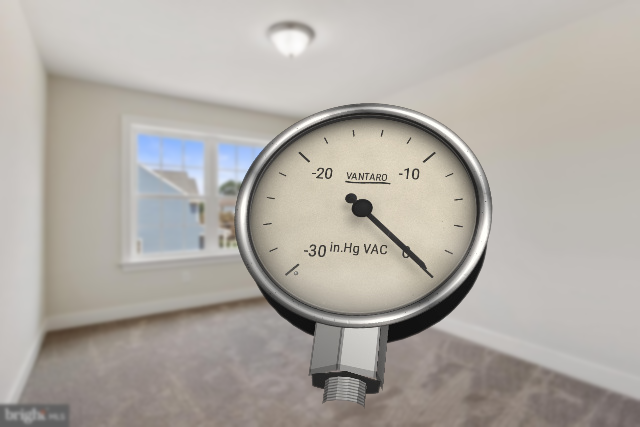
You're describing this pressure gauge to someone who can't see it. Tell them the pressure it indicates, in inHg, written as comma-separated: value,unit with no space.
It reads 0,inHg
